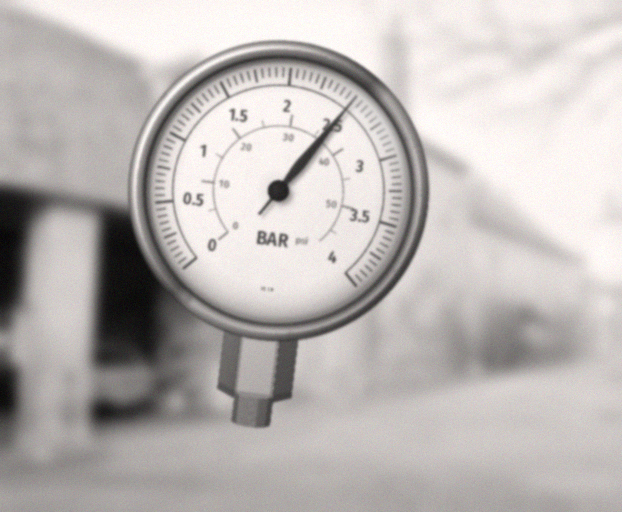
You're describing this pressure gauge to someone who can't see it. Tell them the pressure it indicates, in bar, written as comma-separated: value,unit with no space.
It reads 2.5,bar
